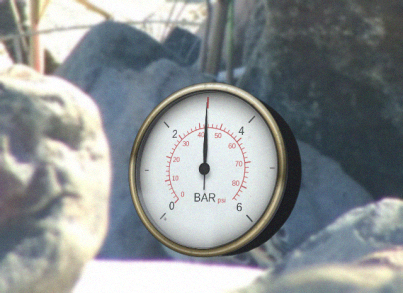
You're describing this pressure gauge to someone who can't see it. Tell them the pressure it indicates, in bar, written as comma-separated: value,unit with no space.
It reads 3,bar
